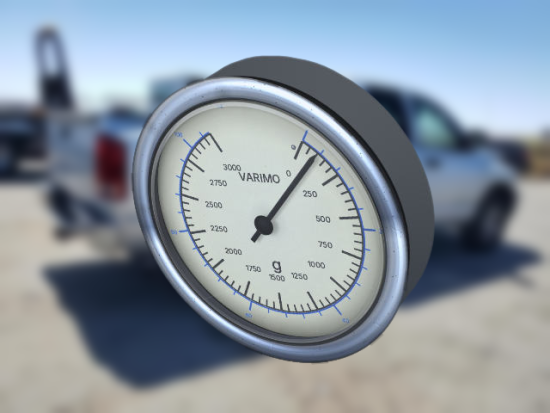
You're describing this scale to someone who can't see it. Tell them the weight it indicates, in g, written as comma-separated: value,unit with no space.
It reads 100,g
